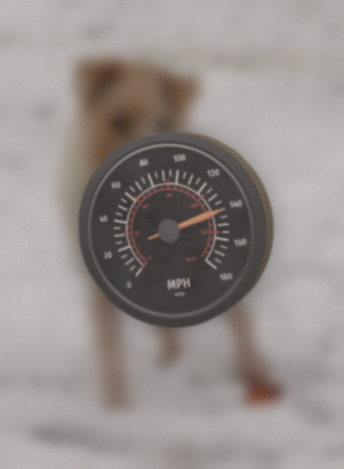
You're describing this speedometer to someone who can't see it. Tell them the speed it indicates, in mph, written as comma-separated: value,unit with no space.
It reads 140,mph
